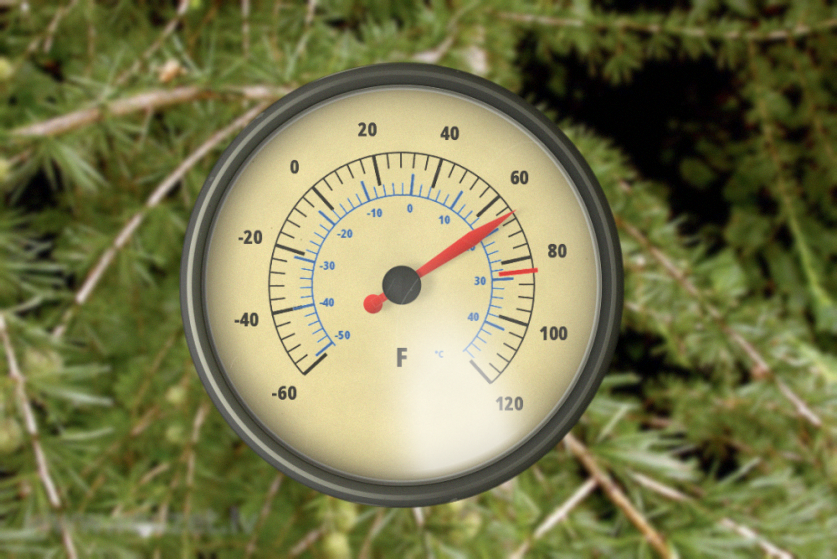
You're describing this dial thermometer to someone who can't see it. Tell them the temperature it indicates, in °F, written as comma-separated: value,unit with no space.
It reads 66,°F
